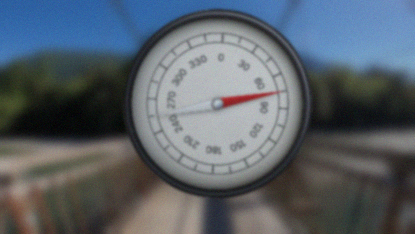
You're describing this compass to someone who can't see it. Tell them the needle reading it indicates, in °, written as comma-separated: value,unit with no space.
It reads 75,°
